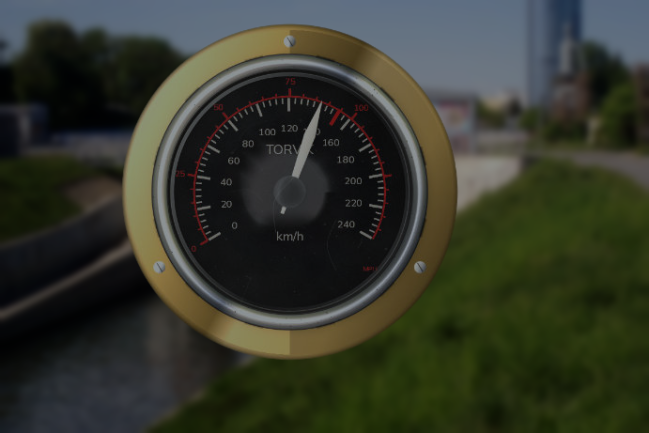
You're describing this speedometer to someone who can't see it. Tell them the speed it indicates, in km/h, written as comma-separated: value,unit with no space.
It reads 140,km/h
